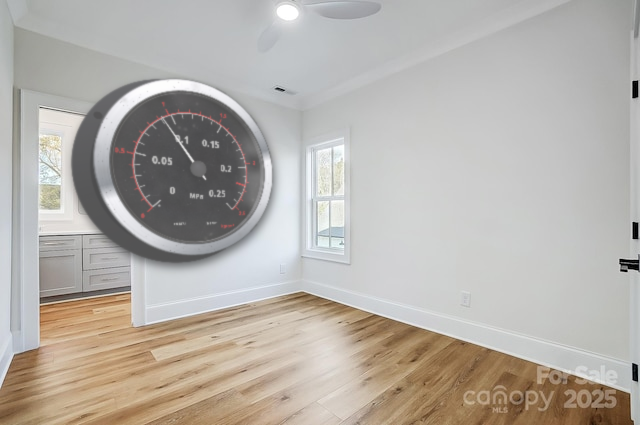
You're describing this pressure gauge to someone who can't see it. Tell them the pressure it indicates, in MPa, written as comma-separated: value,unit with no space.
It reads 0.09,MPa
